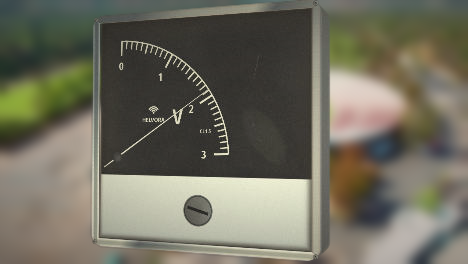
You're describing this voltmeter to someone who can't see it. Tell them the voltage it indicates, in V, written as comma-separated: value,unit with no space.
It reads 1.9,V
